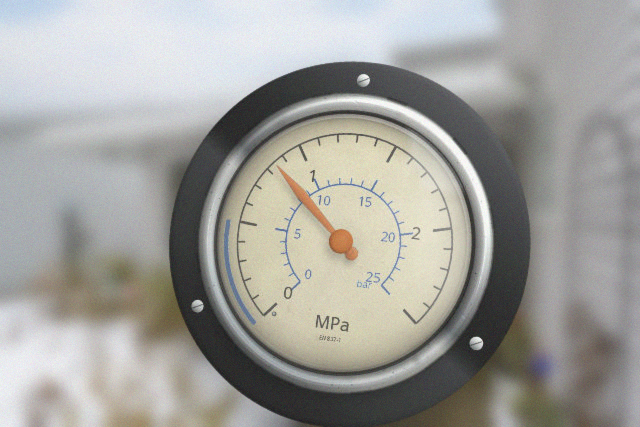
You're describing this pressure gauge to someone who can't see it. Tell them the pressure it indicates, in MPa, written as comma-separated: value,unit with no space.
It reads 0.85,MPa
